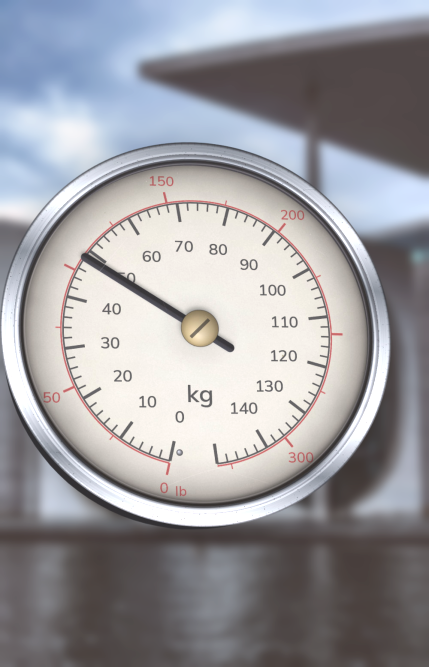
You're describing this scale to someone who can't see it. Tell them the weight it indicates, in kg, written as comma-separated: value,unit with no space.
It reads 48,kg
